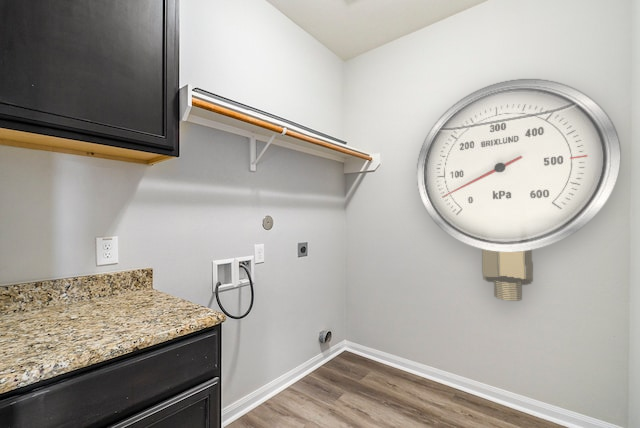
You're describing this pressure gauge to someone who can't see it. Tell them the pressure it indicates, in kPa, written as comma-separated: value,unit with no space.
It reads 50,kPa
